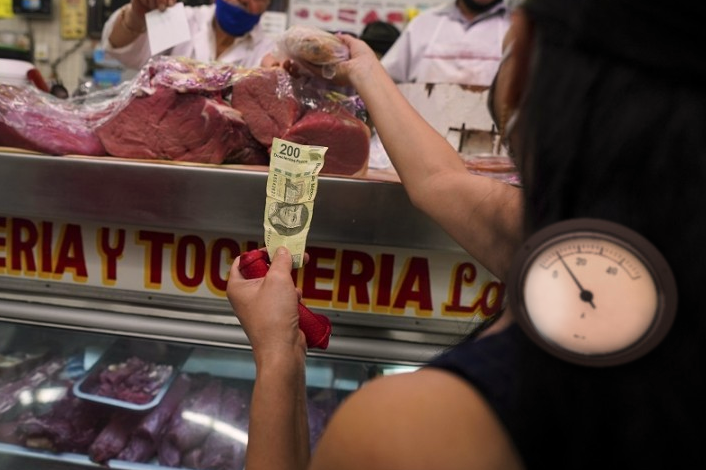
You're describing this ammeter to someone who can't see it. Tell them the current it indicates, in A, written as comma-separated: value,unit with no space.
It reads 10,A
